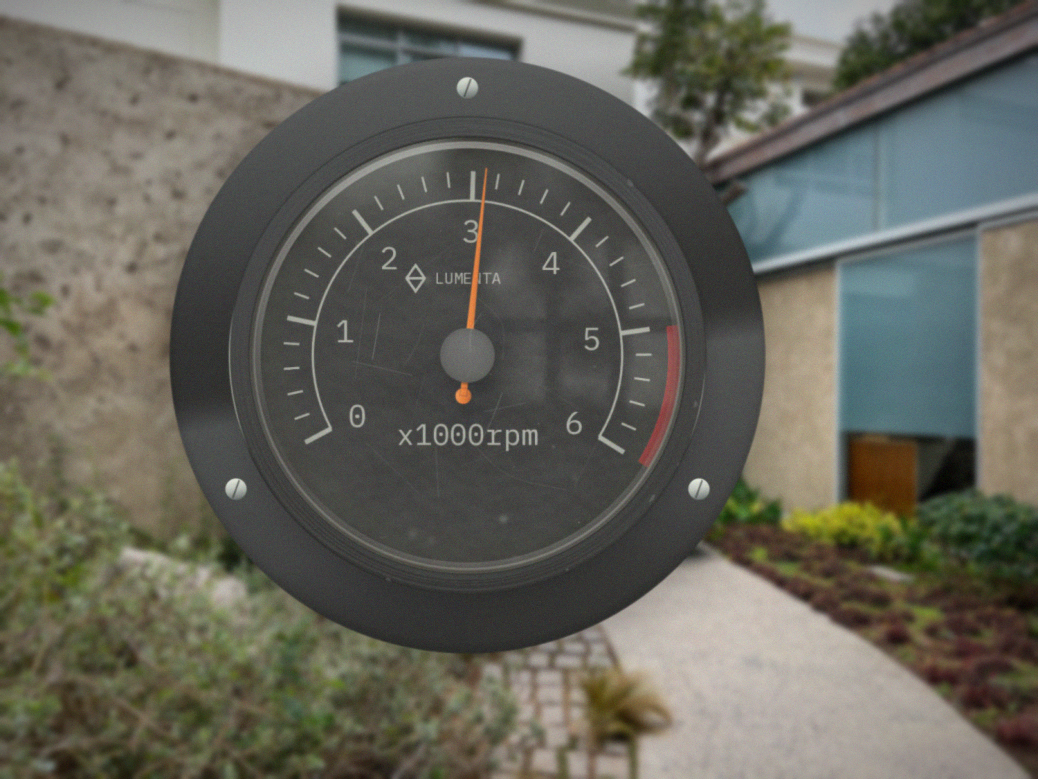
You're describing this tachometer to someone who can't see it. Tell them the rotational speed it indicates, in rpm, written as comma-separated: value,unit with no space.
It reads 3100,rpm
